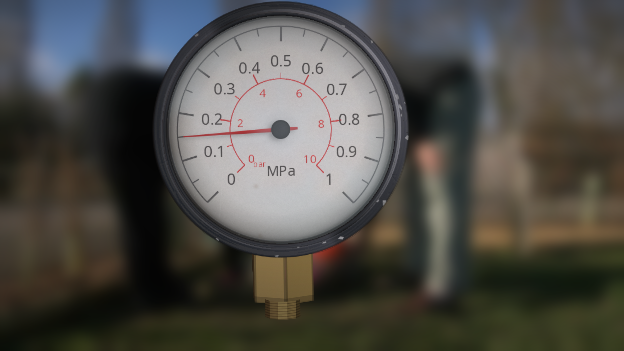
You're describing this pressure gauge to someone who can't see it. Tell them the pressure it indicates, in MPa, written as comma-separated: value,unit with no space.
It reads 0.15,MPa
